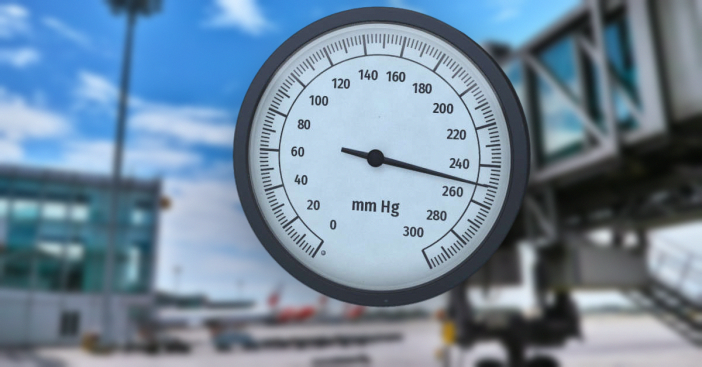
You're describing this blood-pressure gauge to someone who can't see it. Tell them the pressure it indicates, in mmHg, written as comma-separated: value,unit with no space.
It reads 250,mmHg
